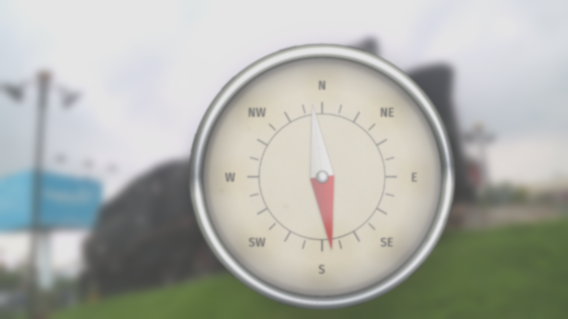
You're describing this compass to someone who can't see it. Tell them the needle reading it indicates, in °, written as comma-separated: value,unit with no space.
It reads 172.5,°
